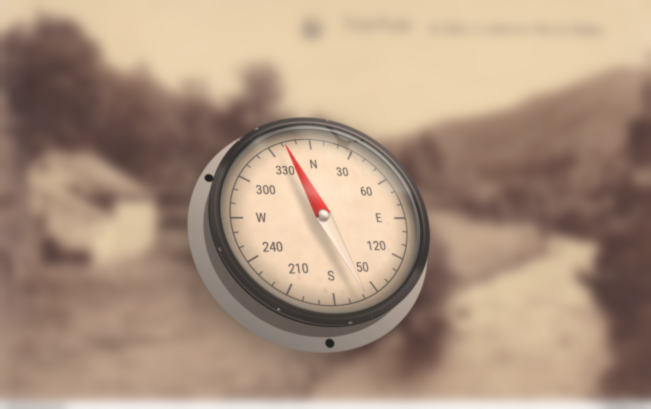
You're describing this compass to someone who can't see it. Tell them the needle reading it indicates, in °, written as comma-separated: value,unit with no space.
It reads 340,°
